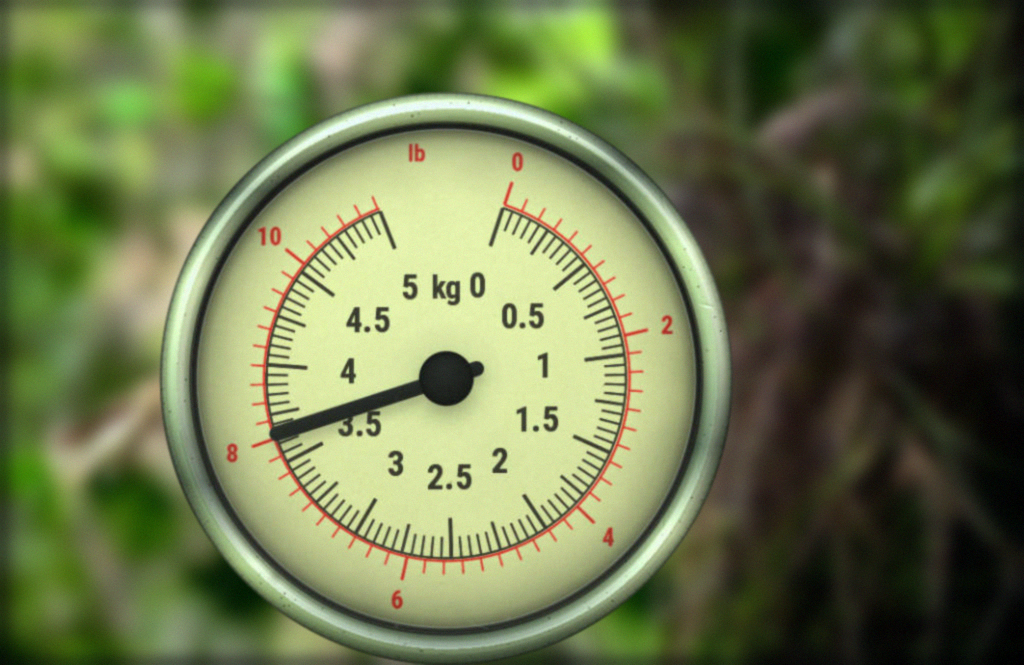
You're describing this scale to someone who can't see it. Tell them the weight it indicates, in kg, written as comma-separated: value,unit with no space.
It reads 3.65,kg
